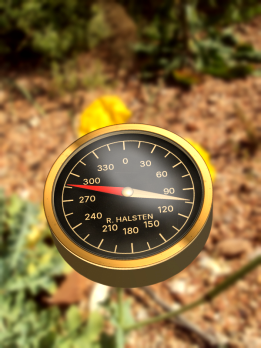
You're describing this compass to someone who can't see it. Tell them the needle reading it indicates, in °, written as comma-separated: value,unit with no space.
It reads 285,°
